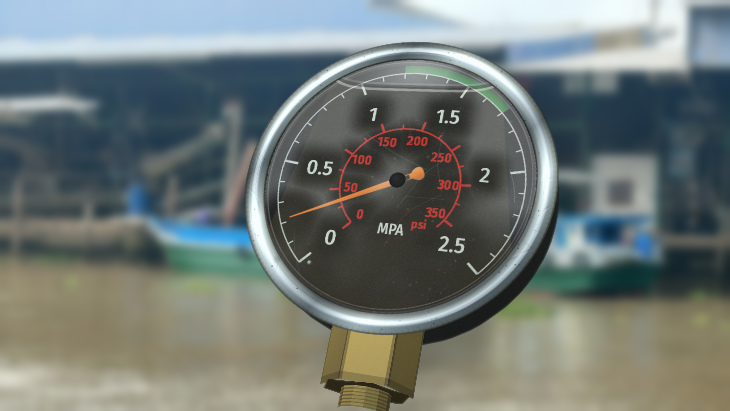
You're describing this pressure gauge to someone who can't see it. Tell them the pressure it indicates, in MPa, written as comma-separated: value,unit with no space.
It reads 0.2,MPa
